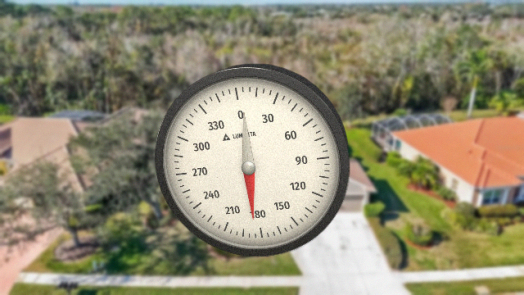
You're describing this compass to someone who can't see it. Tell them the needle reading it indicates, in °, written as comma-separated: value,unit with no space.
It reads 185,°
